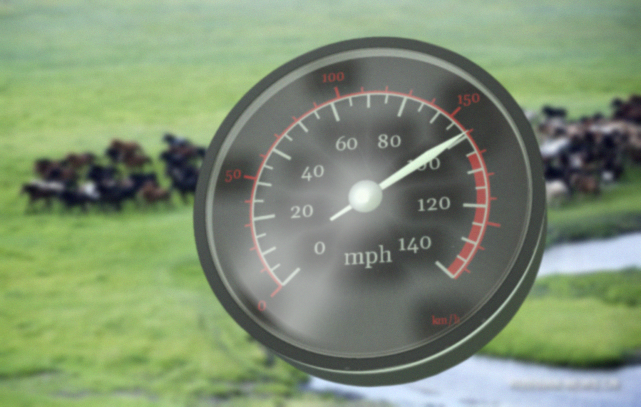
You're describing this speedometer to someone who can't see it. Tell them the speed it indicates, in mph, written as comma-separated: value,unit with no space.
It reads 100,mph
